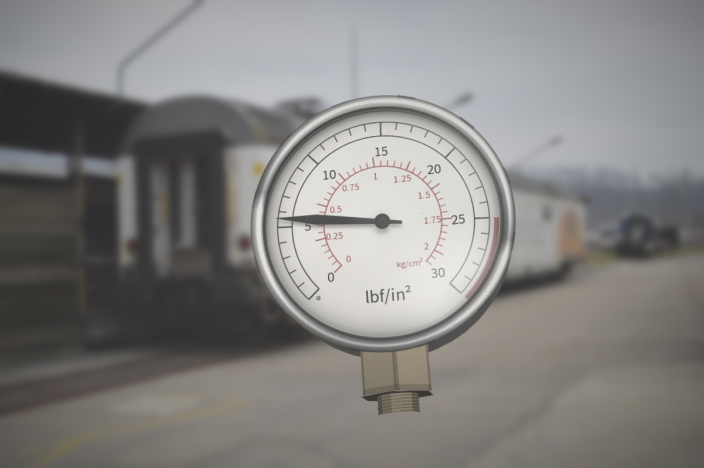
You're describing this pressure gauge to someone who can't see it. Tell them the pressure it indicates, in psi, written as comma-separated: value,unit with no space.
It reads 5.5,psi
